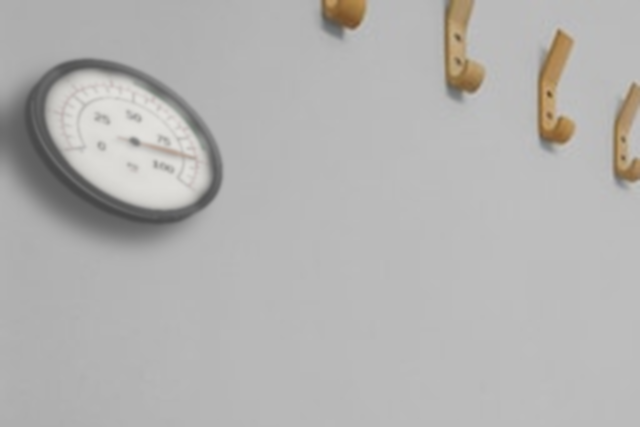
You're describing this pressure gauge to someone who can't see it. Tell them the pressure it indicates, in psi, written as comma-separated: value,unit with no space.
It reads 85,psi
